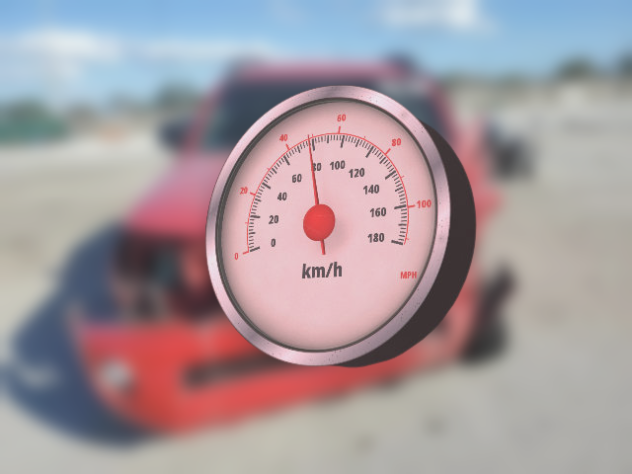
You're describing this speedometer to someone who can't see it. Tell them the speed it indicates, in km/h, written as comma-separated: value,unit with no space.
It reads 80,km/h
